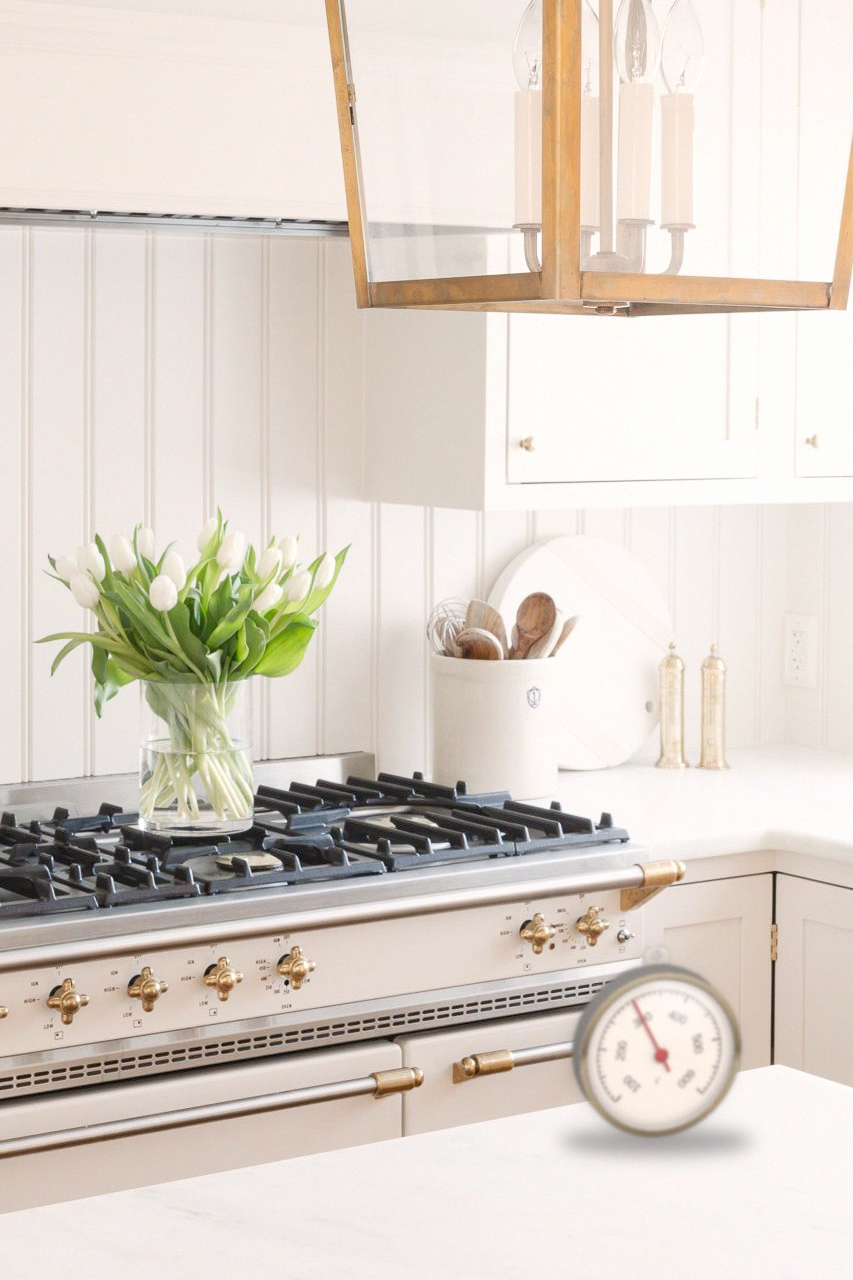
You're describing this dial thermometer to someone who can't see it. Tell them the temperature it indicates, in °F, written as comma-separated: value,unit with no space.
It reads 300,°F
